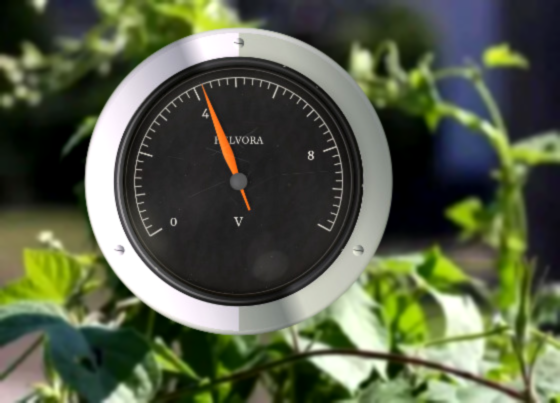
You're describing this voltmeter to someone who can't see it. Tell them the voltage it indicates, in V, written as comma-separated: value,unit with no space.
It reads 4.2,V
